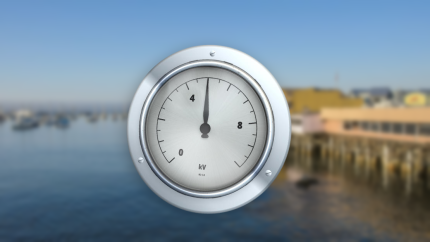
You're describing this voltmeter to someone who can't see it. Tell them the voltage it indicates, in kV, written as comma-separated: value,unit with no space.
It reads 5,kV
